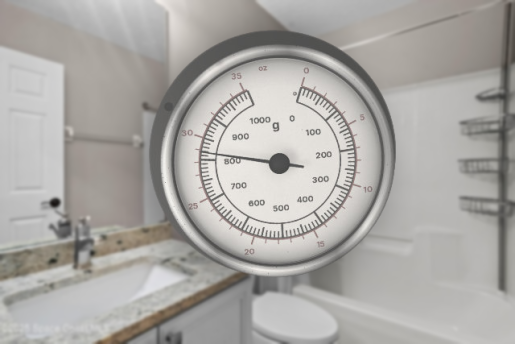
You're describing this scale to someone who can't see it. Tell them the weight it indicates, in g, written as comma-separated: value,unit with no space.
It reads 820,g
